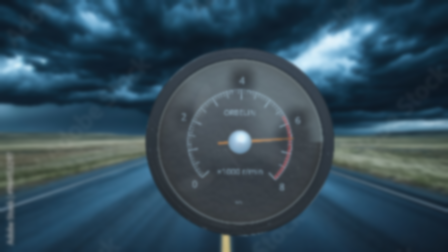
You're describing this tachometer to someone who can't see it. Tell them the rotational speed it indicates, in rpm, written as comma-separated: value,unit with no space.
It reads 6500,rpm
